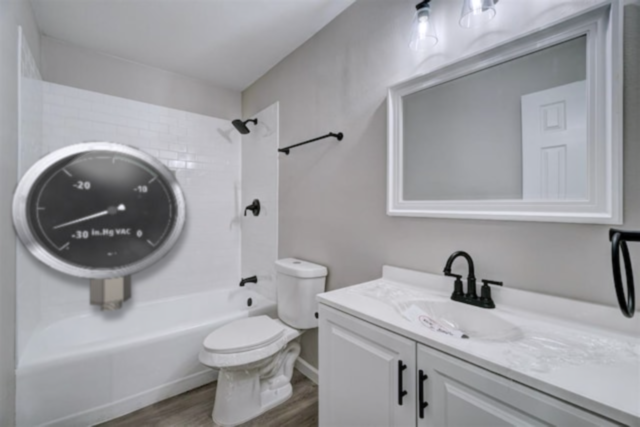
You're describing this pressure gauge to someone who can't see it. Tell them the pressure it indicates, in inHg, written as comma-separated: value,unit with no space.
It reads -27.5,inHg
